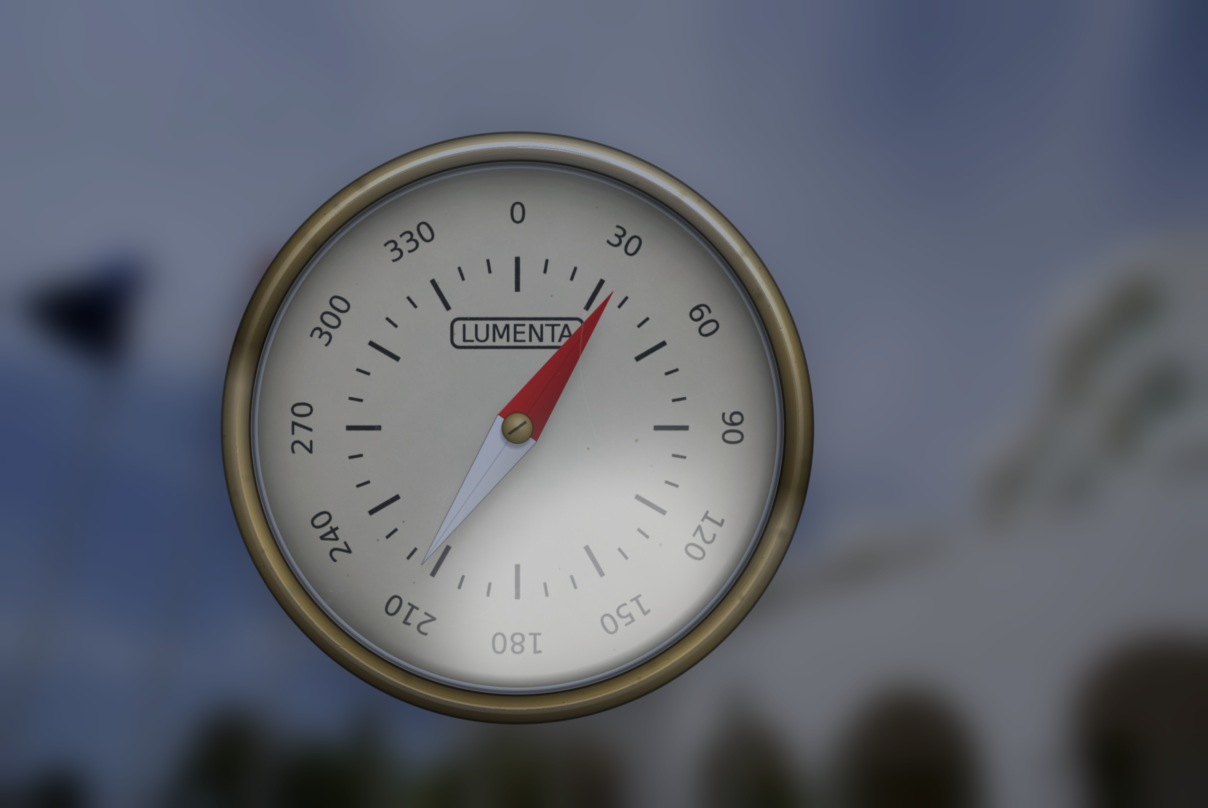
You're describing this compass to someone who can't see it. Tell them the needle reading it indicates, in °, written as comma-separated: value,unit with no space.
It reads 35,°
